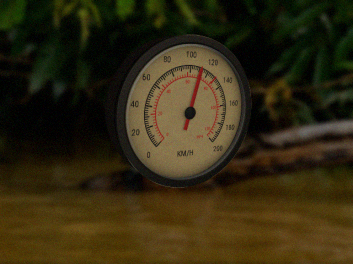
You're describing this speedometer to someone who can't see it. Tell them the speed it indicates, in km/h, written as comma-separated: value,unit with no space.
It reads 110,km/h
